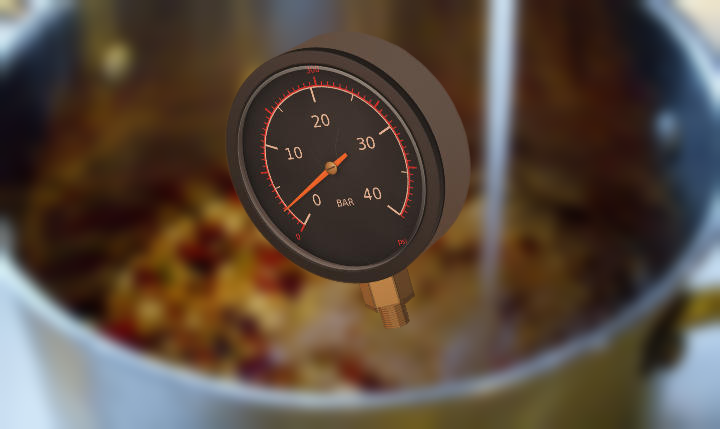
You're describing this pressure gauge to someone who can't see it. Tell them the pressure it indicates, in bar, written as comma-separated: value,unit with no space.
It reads 2.5,bar
